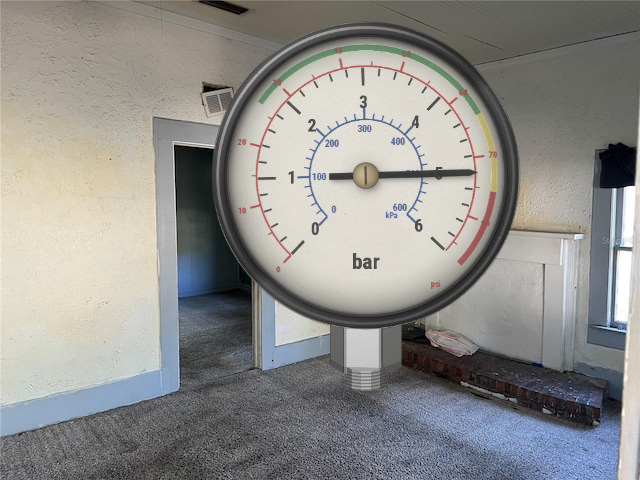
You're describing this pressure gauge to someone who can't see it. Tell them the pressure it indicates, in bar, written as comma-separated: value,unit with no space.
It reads 5,bar
